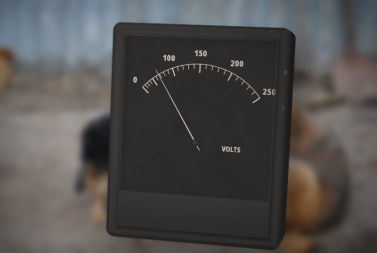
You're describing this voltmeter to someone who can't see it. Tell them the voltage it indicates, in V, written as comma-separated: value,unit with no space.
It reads 70,V
